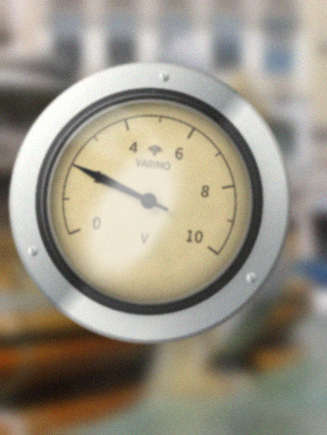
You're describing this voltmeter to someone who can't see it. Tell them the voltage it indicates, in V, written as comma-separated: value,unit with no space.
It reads 2,V
